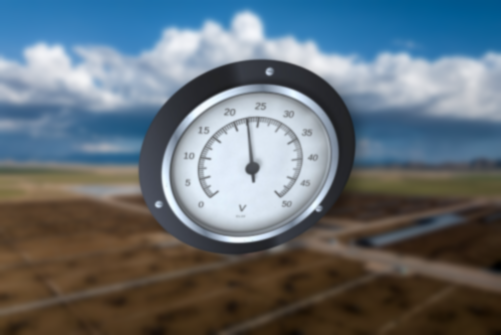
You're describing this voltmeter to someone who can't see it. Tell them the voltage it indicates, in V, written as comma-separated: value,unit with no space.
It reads 22.5,V
